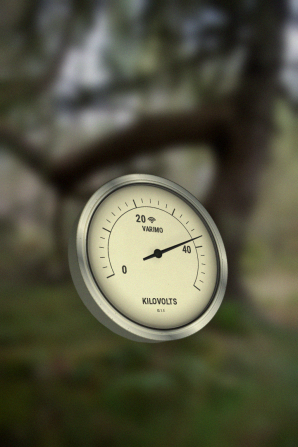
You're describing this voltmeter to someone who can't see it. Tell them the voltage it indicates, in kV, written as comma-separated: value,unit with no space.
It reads 38,kV
